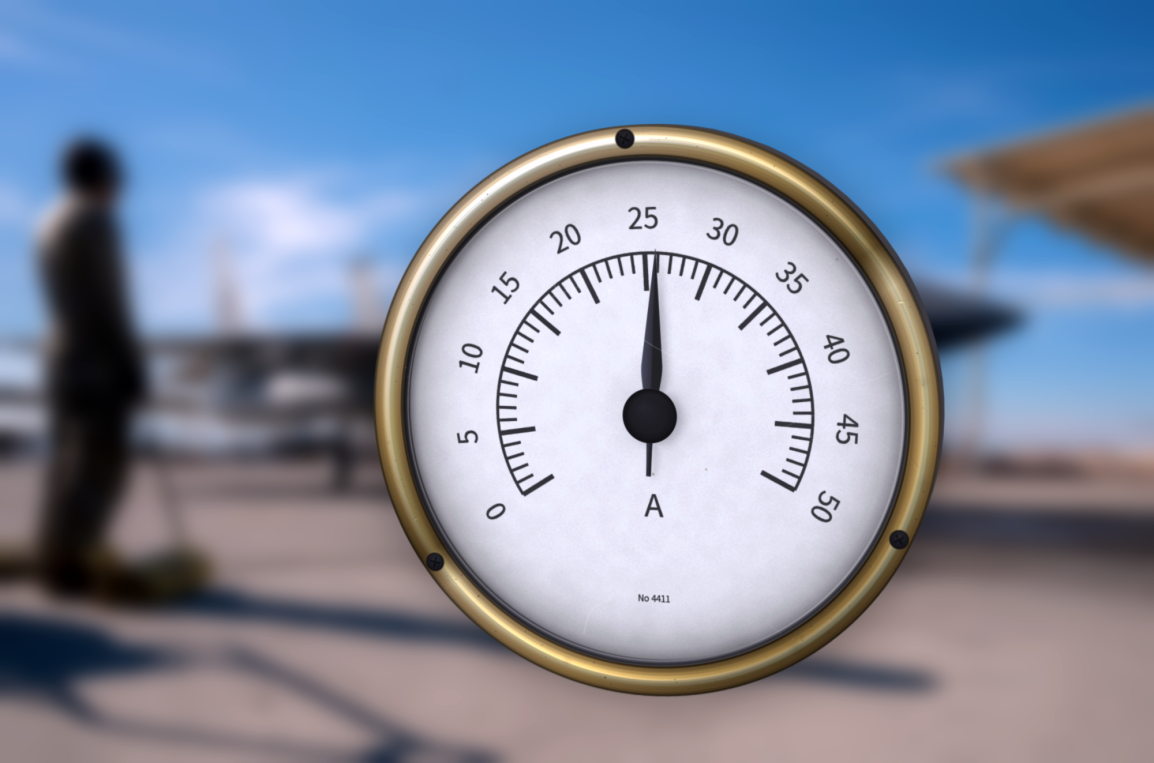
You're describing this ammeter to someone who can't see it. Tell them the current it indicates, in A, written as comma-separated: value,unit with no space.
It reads 26,A
